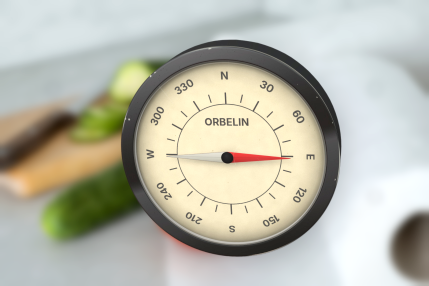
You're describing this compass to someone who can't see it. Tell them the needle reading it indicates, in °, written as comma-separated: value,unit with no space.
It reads 90,°
